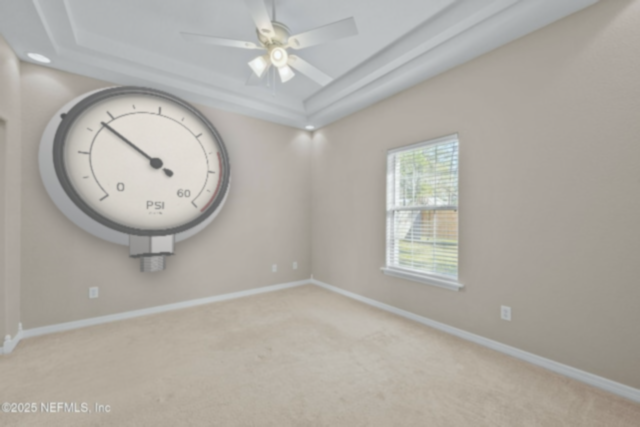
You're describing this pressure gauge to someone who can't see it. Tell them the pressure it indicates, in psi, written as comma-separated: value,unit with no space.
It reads 17.5,psi
